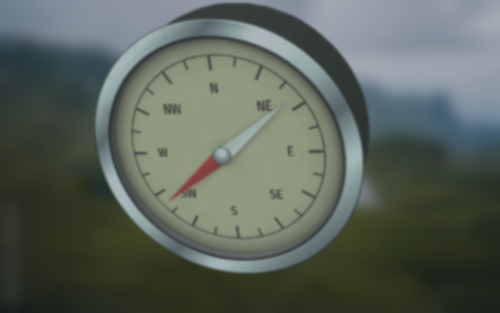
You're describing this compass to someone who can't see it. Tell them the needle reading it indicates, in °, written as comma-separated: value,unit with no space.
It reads 232.5,°
